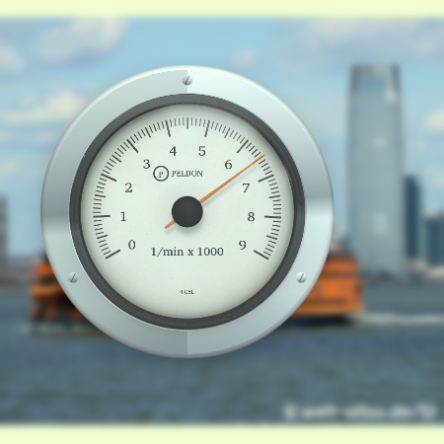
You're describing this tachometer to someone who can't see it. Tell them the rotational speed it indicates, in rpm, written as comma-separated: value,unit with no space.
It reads 6500,rpm
